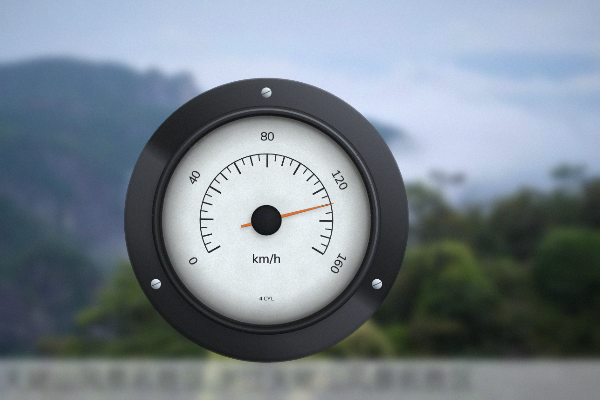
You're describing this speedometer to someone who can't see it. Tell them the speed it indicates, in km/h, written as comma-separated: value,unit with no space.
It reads 130,km/h
